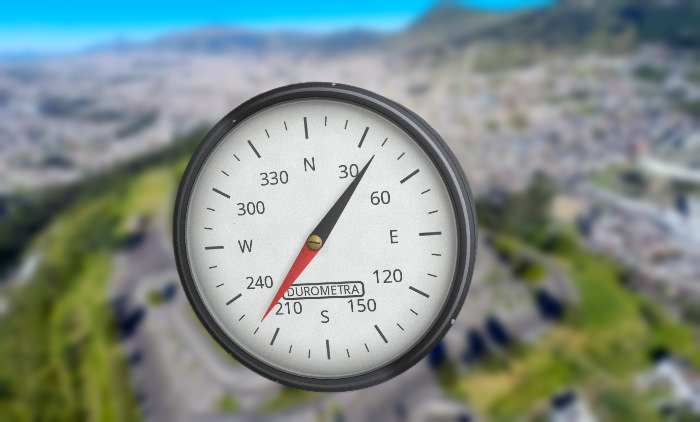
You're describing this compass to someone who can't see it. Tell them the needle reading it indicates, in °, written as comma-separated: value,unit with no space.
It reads 220,°
